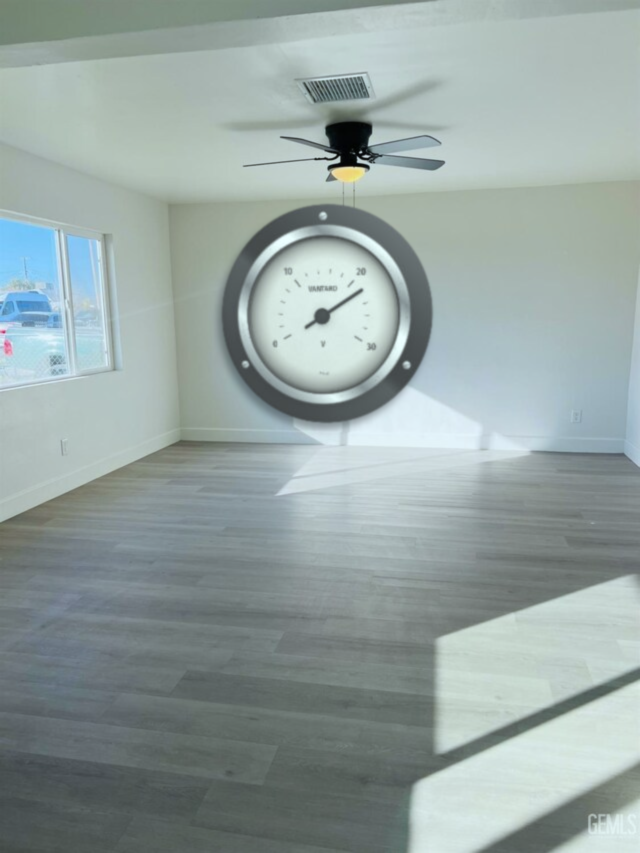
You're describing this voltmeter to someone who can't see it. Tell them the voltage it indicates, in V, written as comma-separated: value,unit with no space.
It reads 22,V
